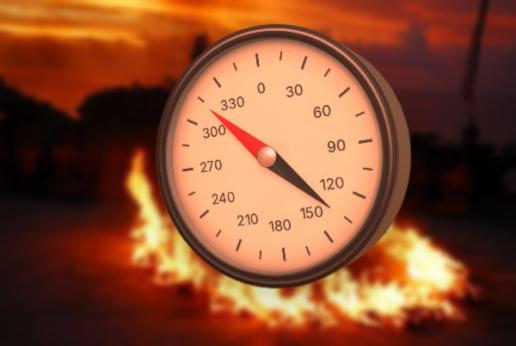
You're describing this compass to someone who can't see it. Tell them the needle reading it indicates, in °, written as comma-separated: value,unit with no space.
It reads 315,°
